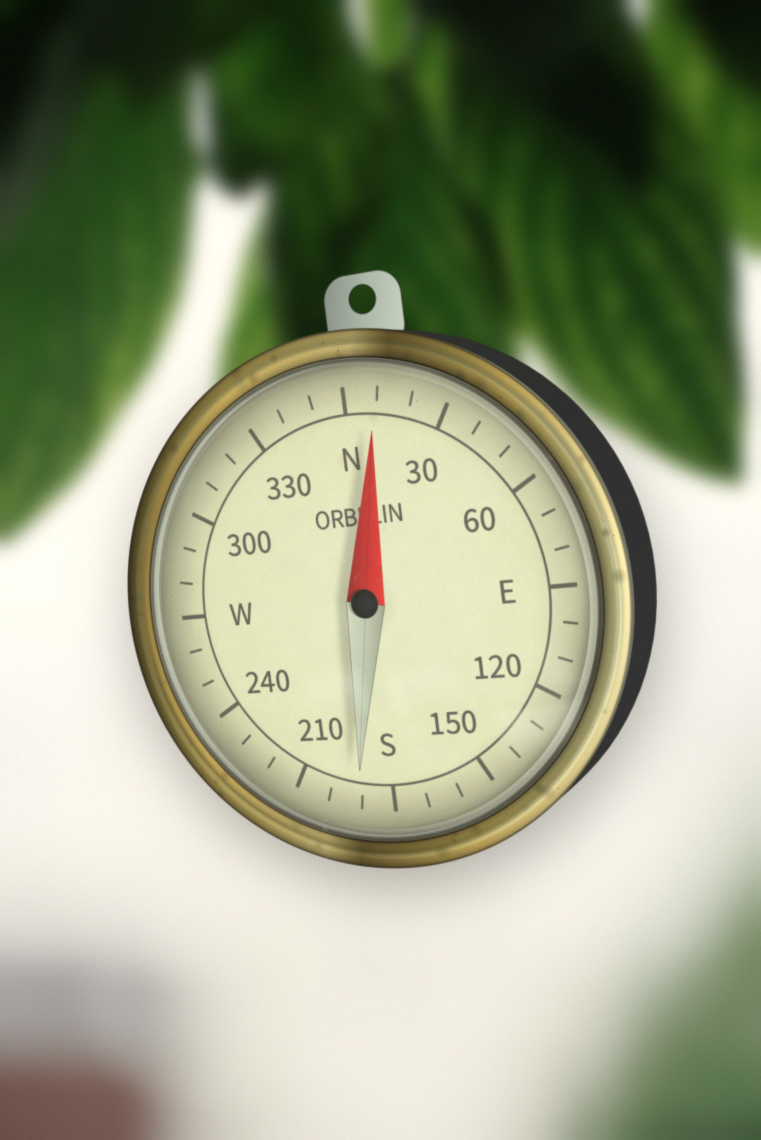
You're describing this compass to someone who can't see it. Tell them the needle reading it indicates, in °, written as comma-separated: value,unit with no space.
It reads 10,°
